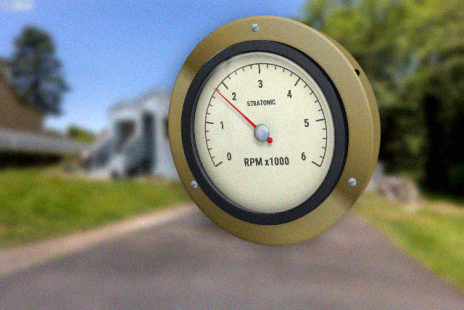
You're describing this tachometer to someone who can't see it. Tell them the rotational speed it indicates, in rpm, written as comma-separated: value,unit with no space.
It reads 1800,rpm
